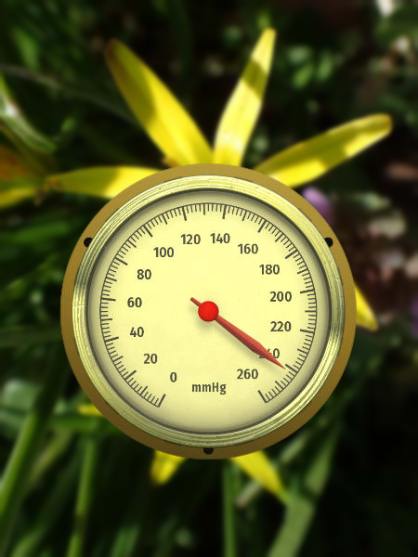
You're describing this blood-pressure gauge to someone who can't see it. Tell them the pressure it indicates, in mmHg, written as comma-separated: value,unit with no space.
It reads 242,mmHg
